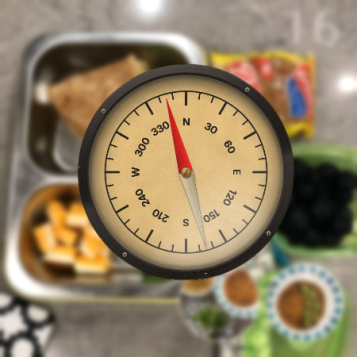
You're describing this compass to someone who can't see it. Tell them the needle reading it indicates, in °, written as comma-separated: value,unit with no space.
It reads 345,°
